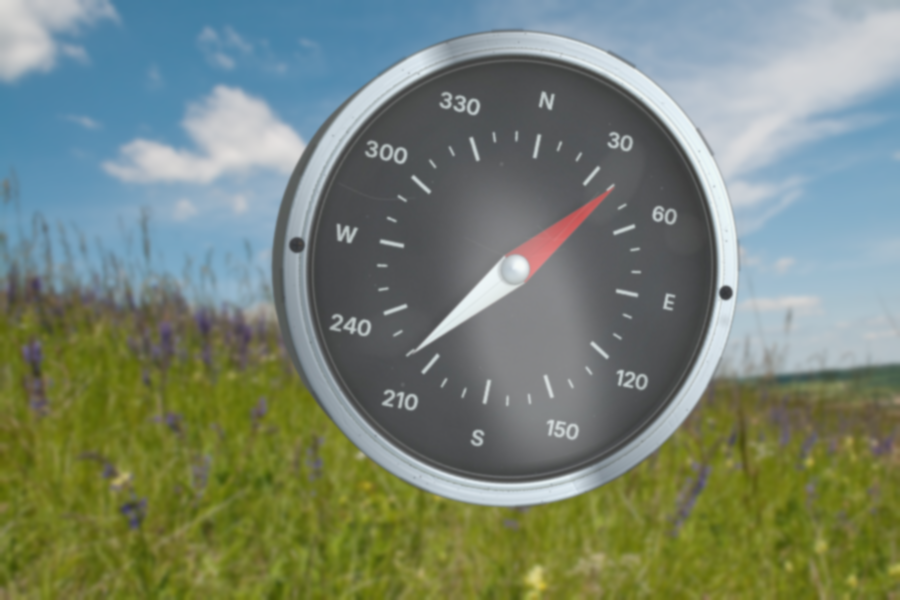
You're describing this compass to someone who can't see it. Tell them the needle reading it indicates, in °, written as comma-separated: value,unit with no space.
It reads 40,°
